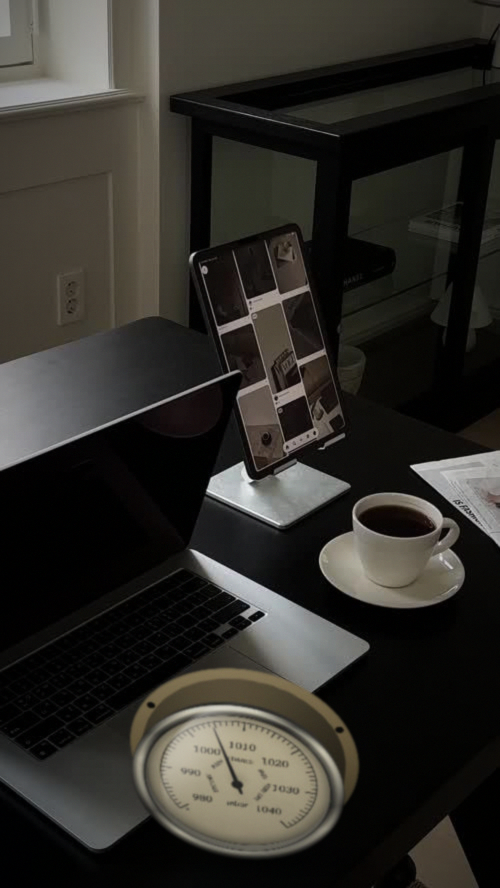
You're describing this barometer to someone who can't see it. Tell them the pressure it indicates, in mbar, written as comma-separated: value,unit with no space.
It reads 1005,mbar
